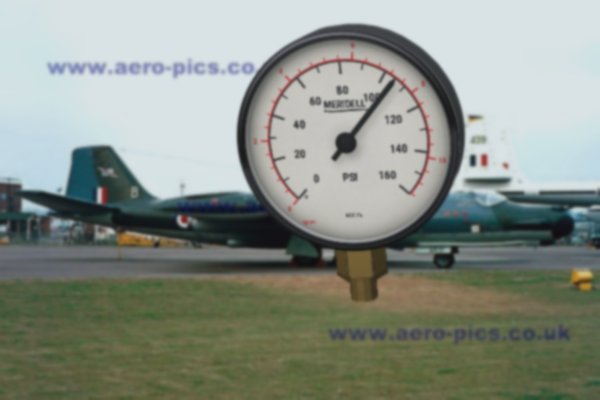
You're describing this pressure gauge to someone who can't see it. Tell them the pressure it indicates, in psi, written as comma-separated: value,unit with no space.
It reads 105,psi
